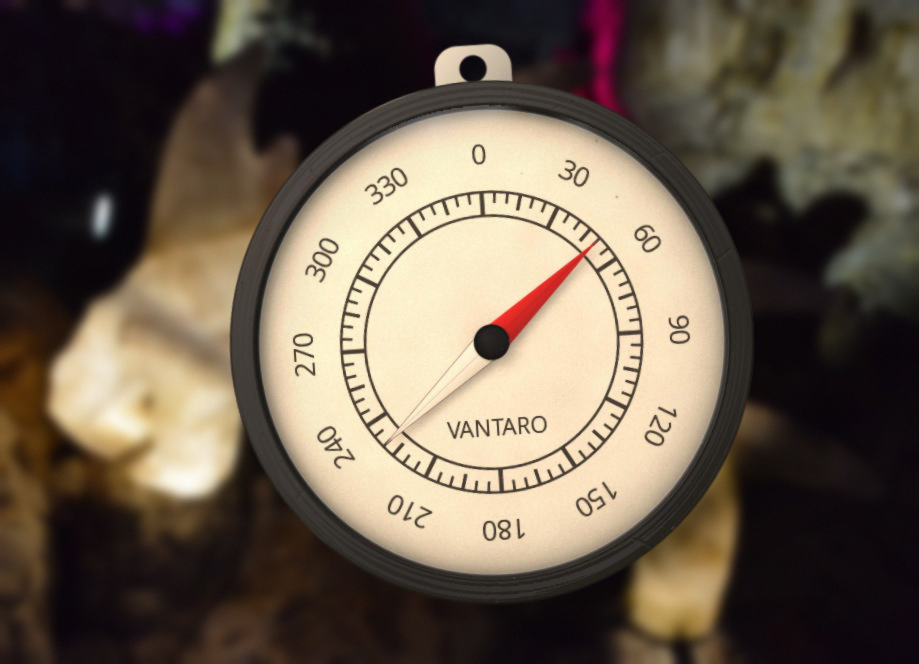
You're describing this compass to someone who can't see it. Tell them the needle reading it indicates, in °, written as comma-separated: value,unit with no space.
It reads 50,°
